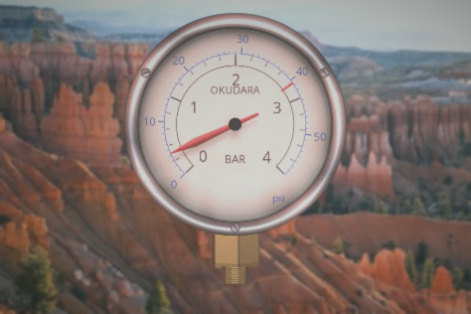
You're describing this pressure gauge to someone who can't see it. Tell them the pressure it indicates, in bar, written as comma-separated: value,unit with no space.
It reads 0.3,bar
